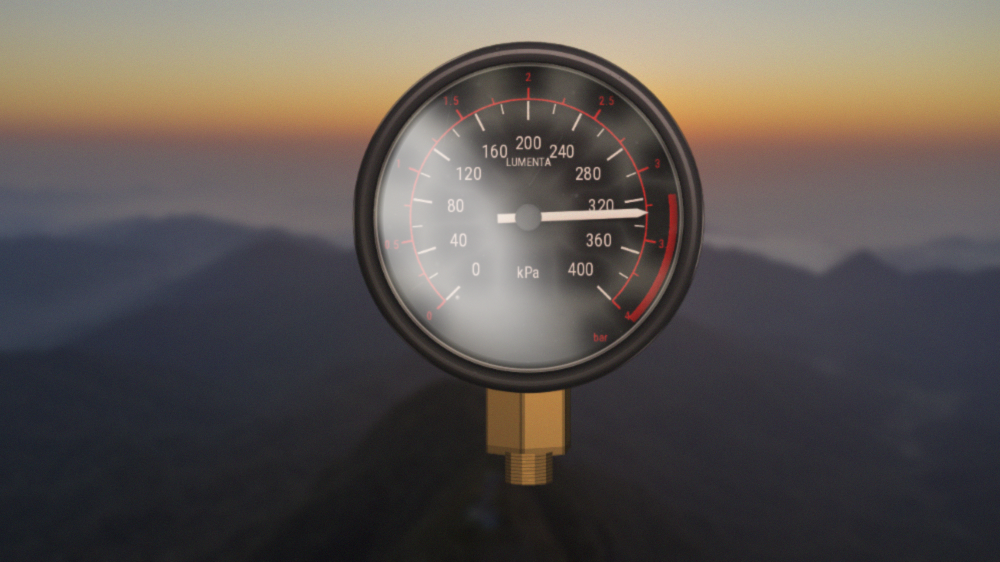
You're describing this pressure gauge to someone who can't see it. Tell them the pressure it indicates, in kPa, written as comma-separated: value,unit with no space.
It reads 330,kPa
